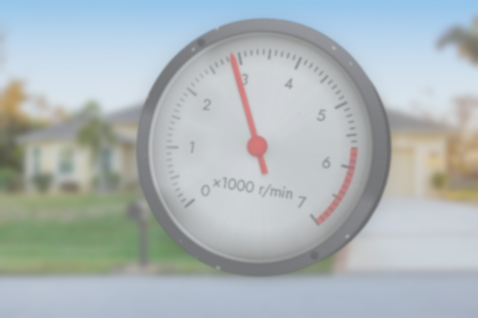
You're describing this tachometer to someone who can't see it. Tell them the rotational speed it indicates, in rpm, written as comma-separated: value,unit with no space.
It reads 2900,rpm
